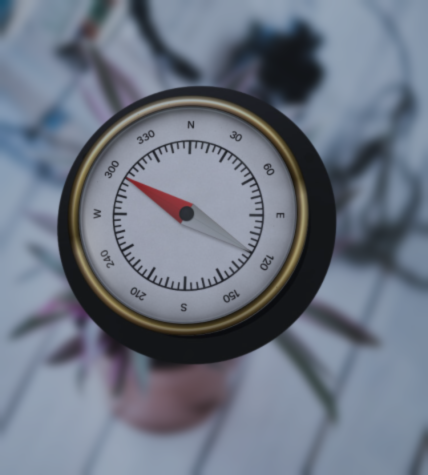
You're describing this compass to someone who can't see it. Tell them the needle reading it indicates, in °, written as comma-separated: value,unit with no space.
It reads 300,°
